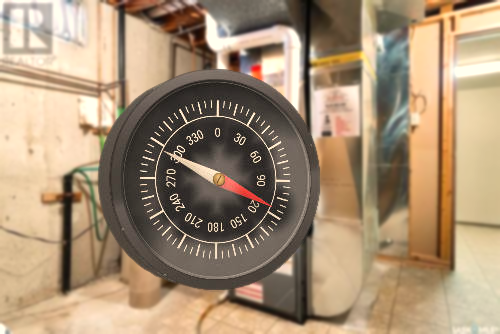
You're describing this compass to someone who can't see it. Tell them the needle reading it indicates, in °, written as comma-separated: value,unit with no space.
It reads 115,°
